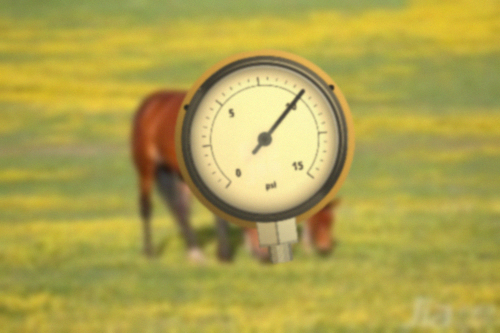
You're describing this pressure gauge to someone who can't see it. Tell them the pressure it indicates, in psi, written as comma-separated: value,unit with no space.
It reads 10,psi
